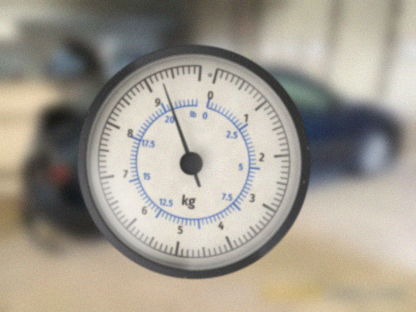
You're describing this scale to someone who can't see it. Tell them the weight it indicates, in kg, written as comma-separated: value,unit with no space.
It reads 9.3,kg
